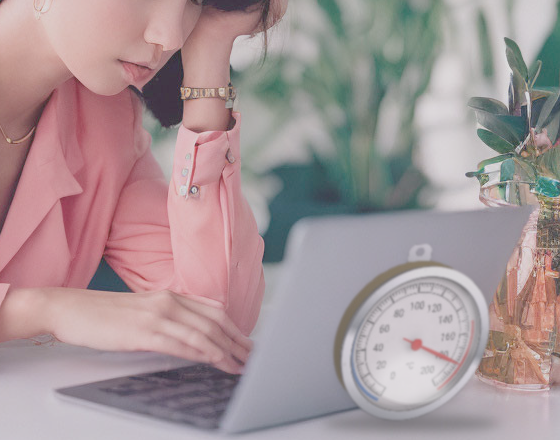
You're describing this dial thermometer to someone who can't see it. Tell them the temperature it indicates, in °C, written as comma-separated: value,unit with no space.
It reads 180,°C
